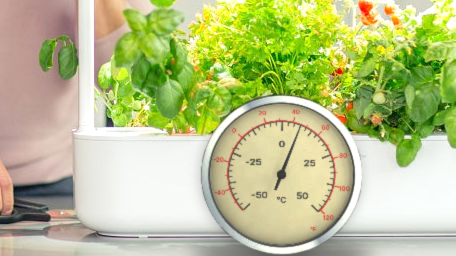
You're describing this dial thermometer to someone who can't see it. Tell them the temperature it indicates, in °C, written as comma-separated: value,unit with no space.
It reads 7.5,°C
